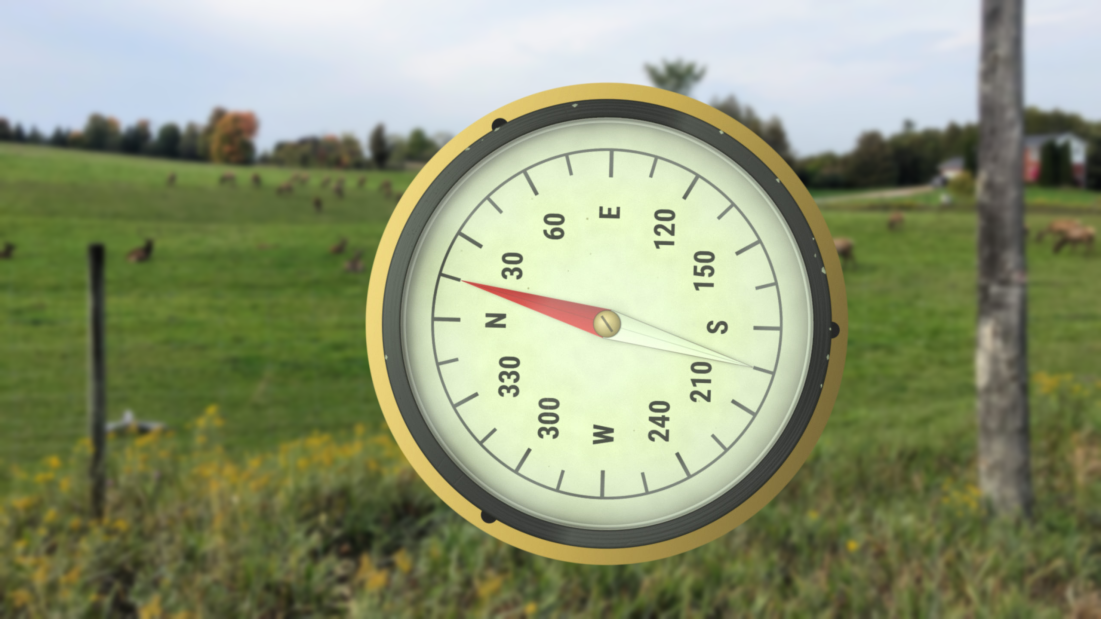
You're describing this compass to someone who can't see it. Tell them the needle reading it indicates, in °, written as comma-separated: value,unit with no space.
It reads 15,°
